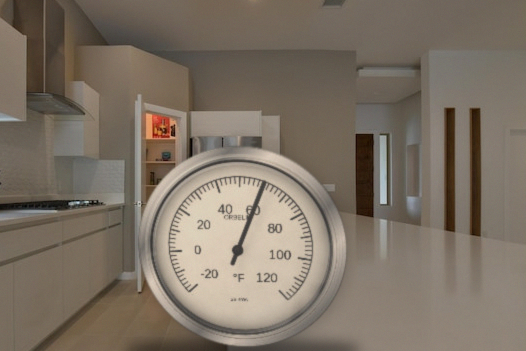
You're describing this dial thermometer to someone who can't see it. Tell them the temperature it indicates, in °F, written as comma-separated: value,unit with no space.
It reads 60,°F
